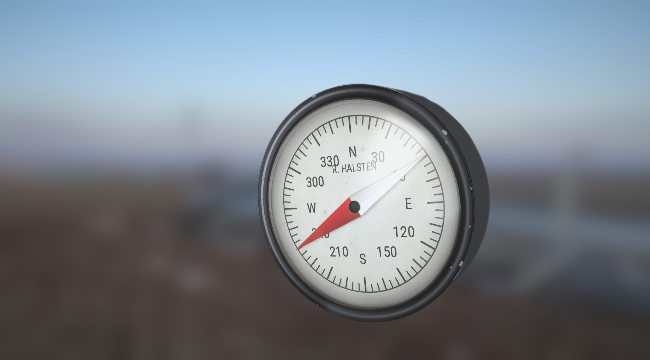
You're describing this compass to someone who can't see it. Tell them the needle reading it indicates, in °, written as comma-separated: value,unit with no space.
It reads 240,°
